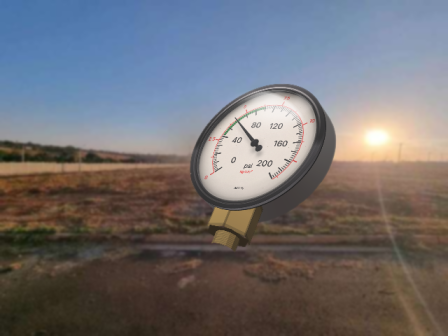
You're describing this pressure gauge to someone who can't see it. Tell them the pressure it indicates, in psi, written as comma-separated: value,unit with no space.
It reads 60,psi
